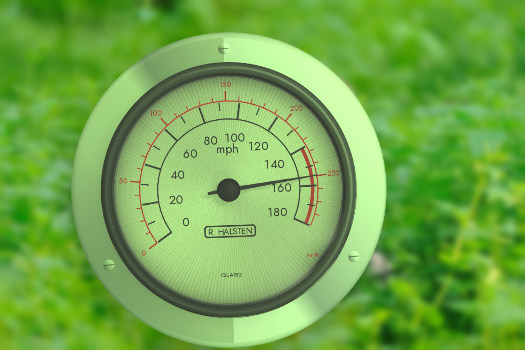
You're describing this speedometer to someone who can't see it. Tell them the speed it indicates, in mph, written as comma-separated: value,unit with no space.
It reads 155,mph
